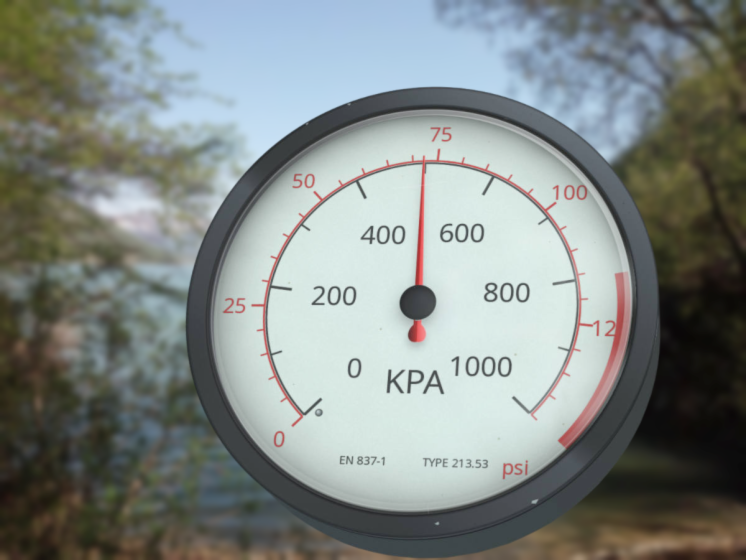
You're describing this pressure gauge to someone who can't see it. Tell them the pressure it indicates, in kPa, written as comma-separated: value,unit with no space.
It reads 500,kPa
